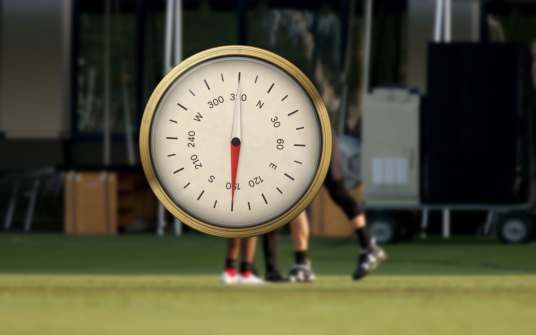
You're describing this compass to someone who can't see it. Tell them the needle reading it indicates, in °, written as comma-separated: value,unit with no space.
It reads 150,°
